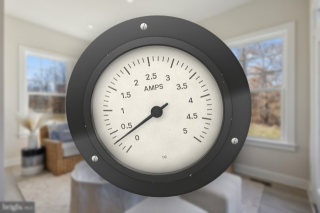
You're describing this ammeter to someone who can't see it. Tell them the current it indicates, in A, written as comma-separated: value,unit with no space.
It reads 0.3,A
